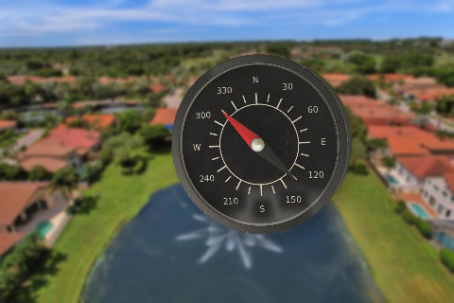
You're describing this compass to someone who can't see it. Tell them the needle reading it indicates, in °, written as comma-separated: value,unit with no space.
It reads 315,°
